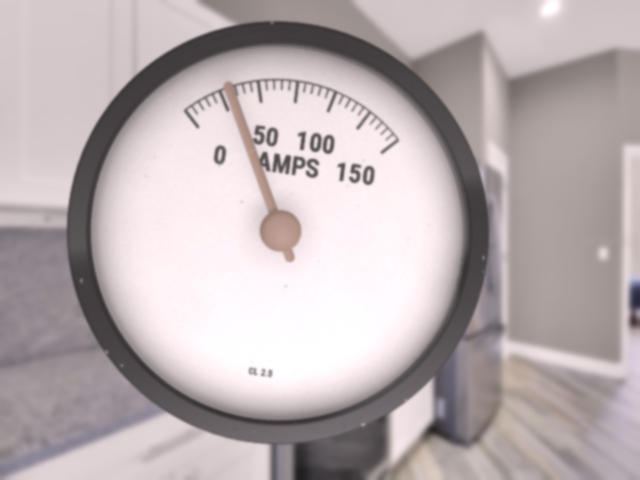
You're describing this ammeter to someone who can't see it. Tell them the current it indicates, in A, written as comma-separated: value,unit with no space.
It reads 30,A
